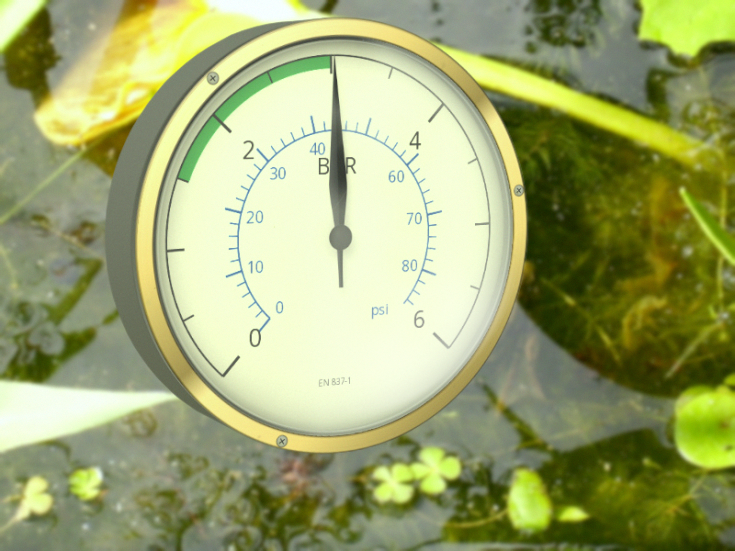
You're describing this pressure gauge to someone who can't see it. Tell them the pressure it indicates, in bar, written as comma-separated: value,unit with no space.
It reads 3,bar
